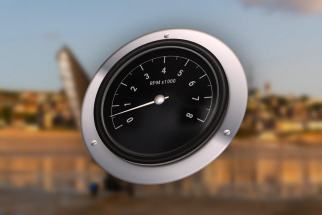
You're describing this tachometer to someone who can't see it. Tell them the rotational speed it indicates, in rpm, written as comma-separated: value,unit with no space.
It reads 500,rpm
